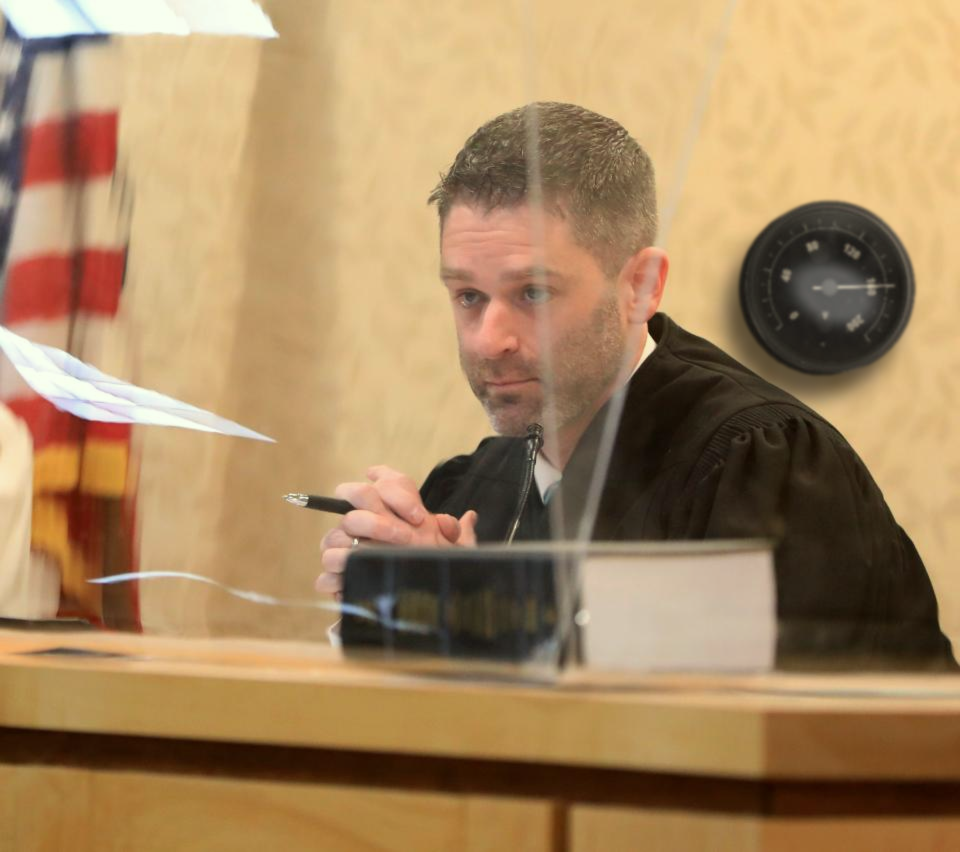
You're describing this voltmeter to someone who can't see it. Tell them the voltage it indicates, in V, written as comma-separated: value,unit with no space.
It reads 160,V
